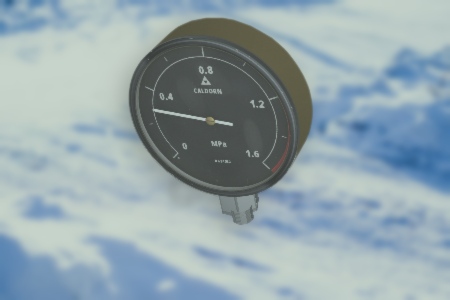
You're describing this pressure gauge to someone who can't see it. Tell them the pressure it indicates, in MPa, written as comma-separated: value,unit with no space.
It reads 0.3,MPa
